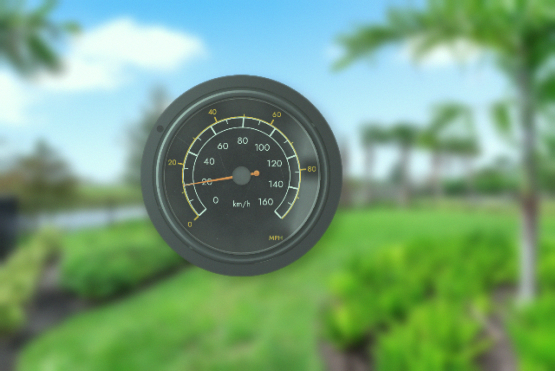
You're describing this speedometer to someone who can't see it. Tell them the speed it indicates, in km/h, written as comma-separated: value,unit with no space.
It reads 20,km/h
